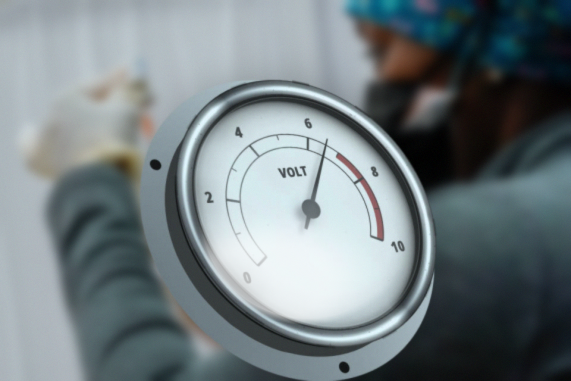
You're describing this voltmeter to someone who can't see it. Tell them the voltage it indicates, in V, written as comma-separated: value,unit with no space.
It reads 6.5,V
